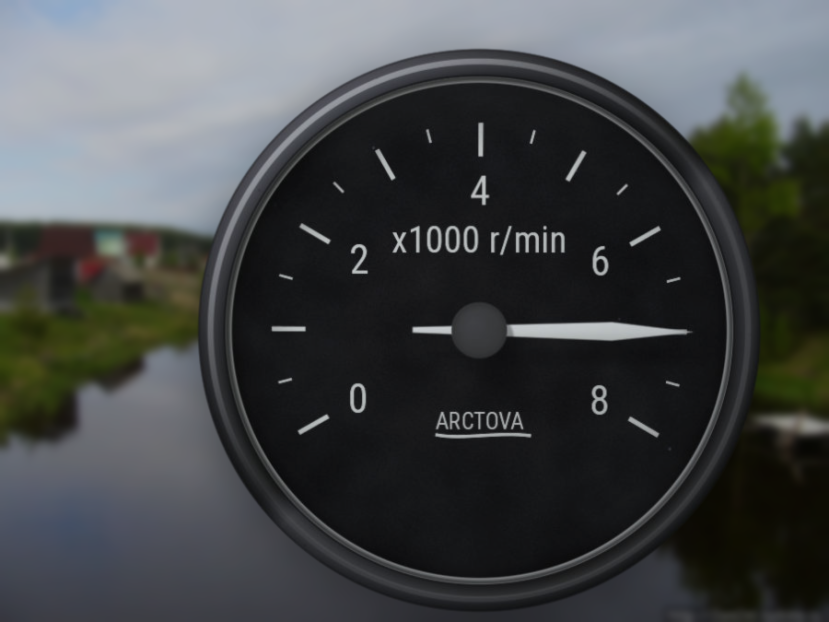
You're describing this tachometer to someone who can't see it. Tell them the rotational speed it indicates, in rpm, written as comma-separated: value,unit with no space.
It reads 7000,rpm
